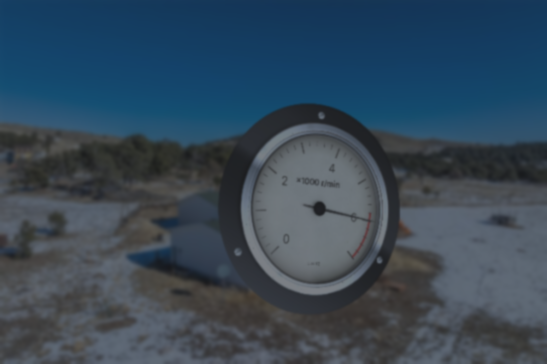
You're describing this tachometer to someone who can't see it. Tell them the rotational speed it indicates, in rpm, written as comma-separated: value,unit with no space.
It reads 6000,rpm
